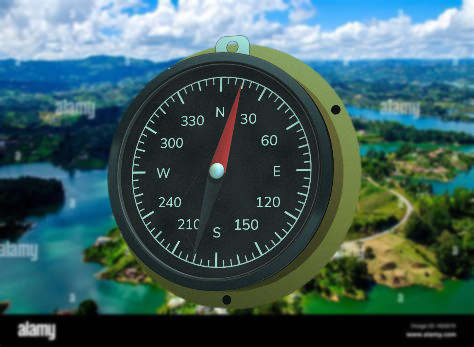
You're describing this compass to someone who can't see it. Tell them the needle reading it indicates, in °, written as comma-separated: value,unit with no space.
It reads 15,°
